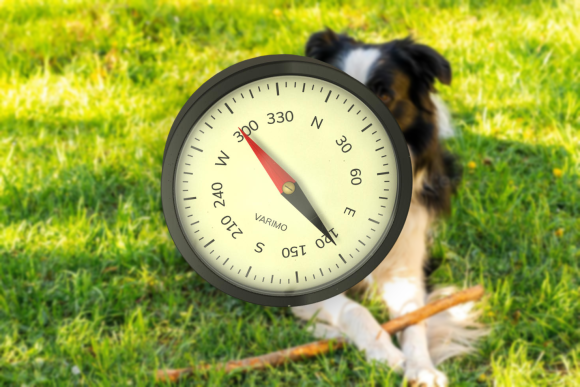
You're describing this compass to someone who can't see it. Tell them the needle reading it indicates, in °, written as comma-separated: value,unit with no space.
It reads 297.5,°
